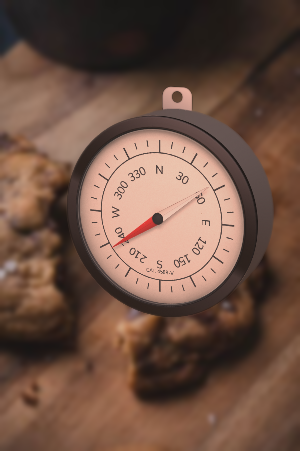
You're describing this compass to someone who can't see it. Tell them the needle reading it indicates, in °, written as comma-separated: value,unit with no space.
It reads 235,°
